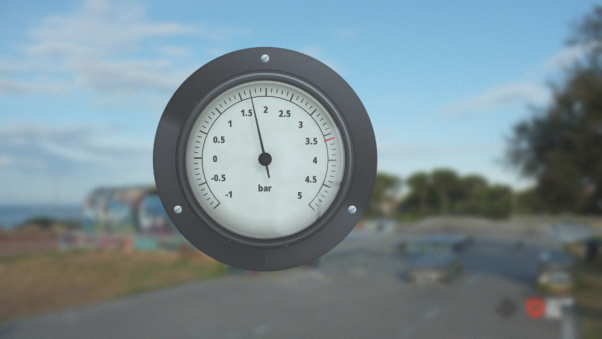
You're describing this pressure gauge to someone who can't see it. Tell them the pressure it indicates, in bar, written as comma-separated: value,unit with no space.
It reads 1.7,bar
